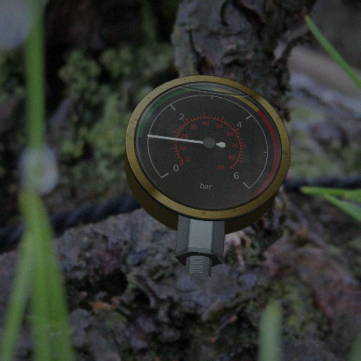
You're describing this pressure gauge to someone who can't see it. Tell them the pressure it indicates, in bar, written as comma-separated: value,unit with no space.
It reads 1,bar
